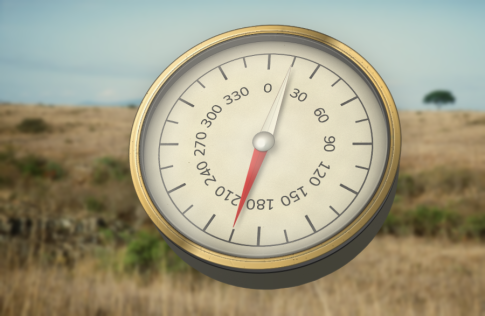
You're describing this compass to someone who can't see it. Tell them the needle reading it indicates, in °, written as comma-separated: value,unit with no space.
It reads 195,°
